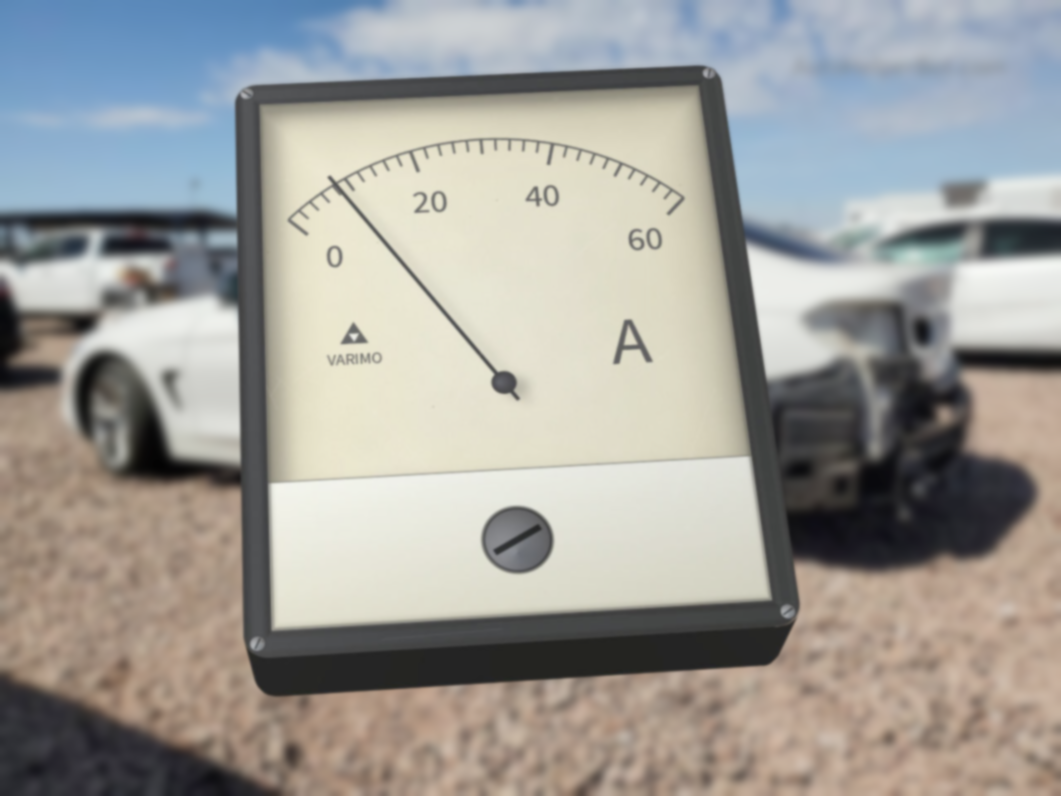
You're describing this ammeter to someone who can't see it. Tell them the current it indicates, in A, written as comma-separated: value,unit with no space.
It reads 8,A
